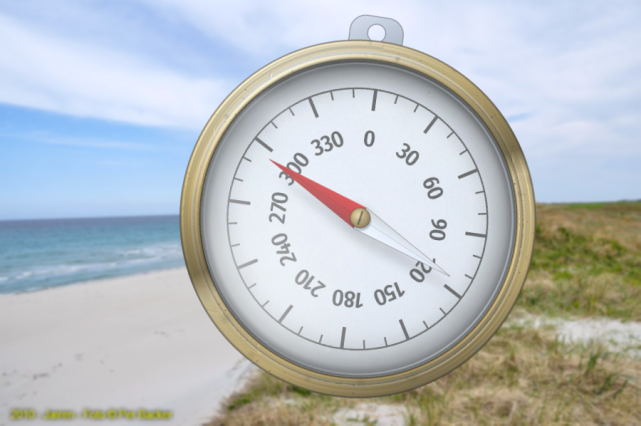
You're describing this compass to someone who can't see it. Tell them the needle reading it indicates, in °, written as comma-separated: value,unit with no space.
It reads 295,°
